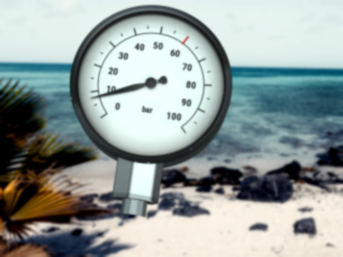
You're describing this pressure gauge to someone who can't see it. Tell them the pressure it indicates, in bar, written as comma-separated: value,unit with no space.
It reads 7.5,bar
